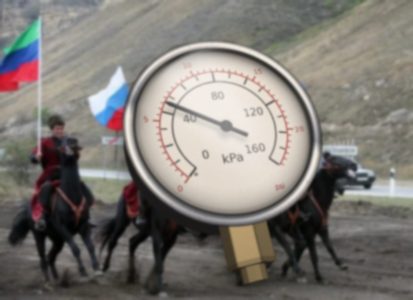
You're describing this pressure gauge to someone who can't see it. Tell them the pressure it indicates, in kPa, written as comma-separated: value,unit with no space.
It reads 45,kPa
